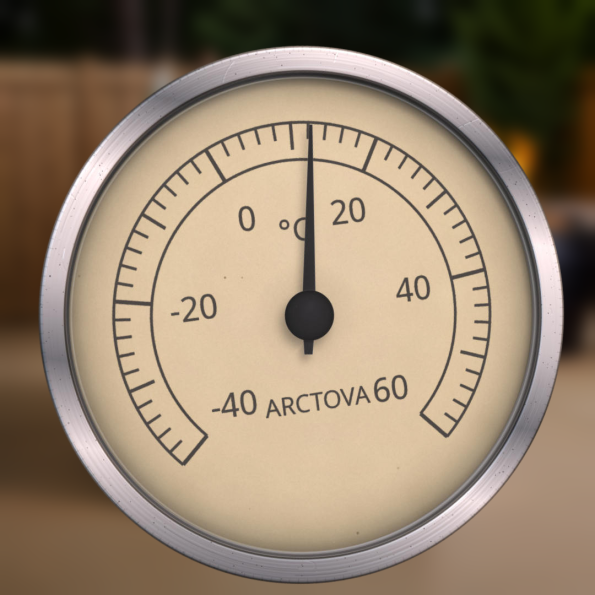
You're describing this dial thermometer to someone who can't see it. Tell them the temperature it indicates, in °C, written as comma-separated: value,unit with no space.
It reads 12,°C
